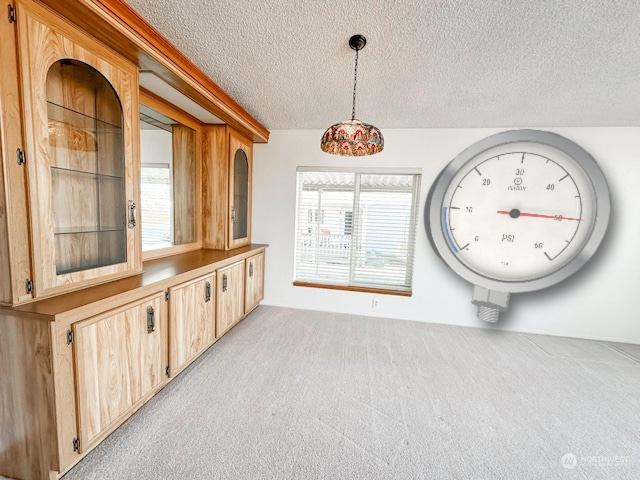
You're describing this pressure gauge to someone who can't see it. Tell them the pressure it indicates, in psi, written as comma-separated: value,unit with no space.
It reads 50,psi
